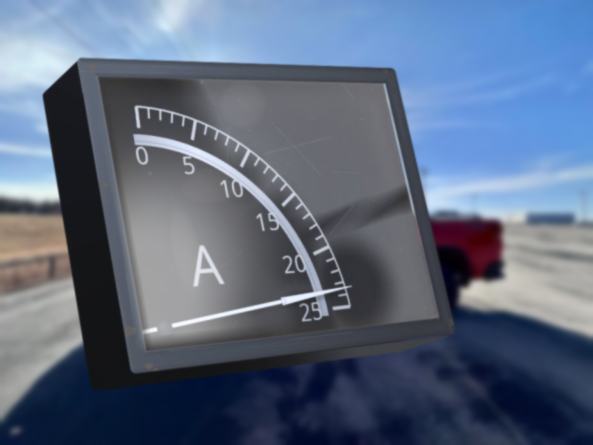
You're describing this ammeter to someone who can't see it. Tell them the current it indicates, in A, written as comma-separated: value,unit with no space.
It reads 23.5,A
